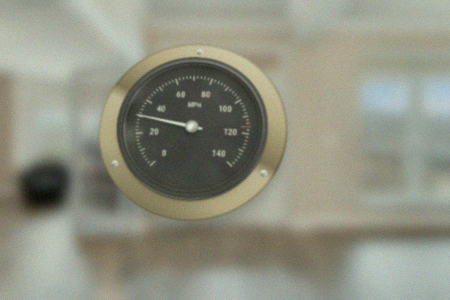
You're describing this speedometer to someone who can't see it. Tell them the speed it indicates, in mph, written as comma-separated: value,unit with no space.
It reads 30,mph
